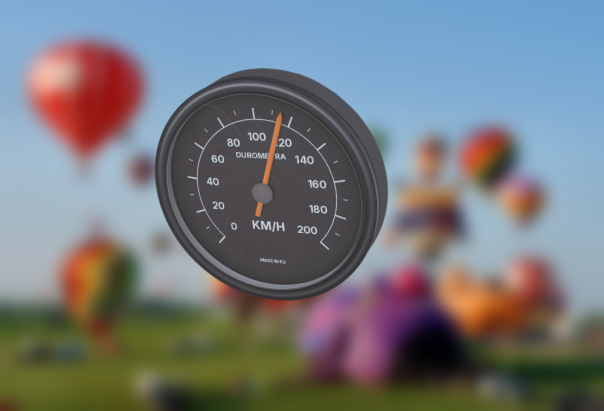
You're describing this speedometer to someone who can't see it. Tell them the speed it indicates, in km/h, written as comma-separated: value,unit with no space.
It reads 115,km/h
